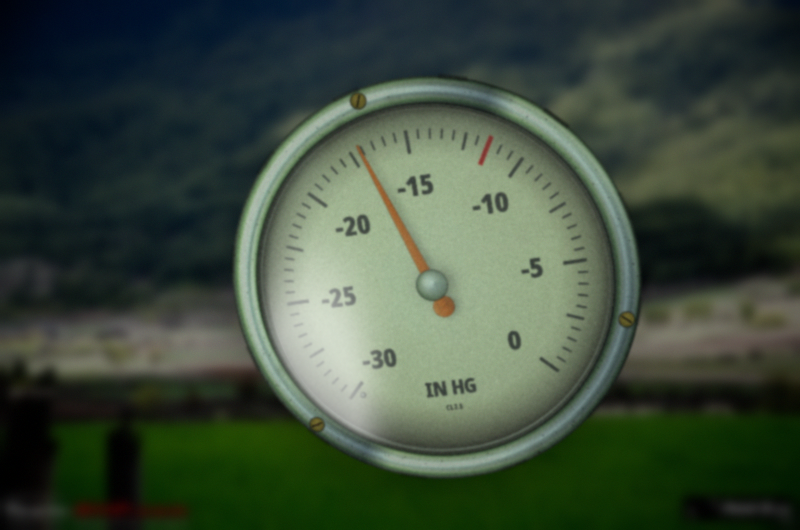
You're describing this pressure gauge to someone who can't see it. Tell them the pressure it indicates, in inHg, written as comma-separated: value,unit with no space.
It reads -17,inHg
